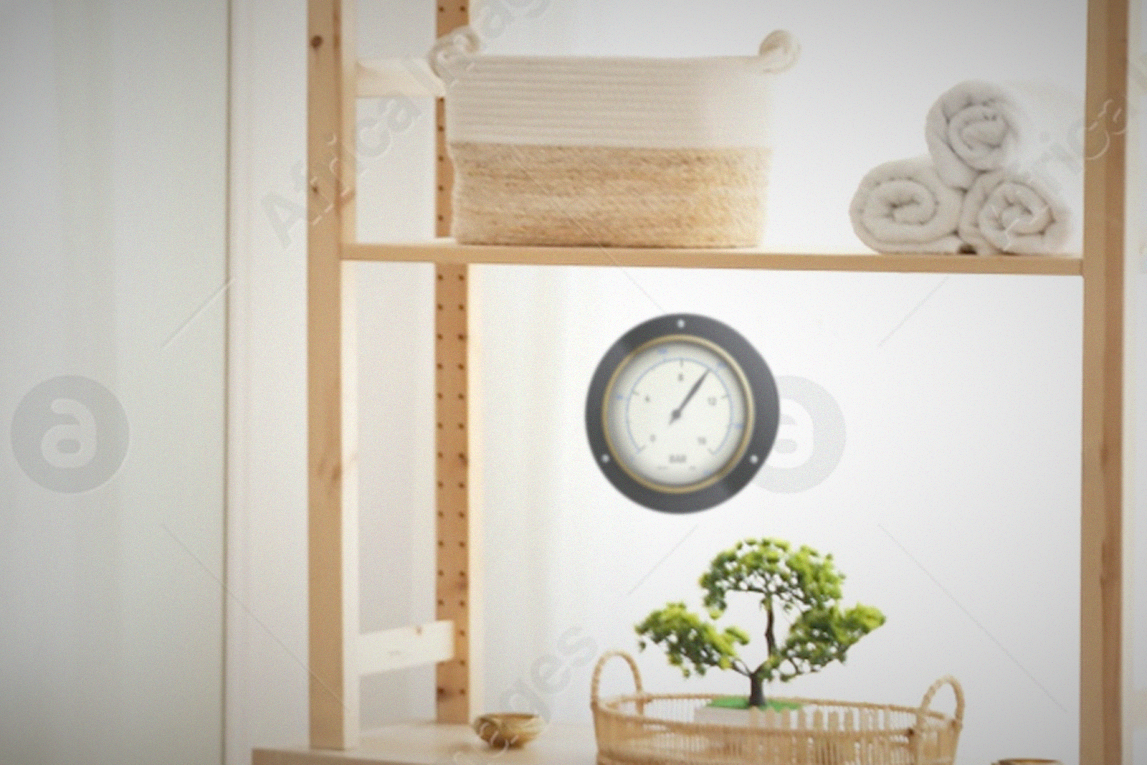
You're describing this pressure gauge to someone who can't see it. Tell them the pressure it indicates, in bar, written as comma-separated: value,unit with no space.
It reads 10,bar
